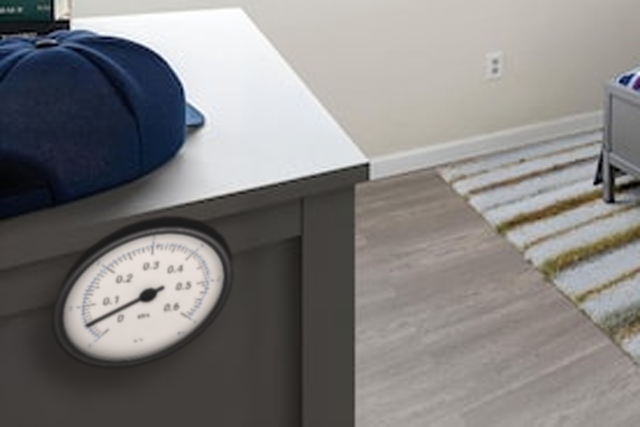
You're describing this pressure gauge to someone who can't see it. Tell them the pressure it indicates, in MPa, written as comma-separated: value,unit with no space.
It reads 0.05,MPa
